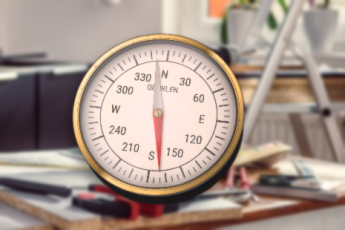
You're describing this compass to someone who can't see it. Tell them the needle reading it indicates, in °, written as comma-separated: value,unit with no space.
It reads 170,°
